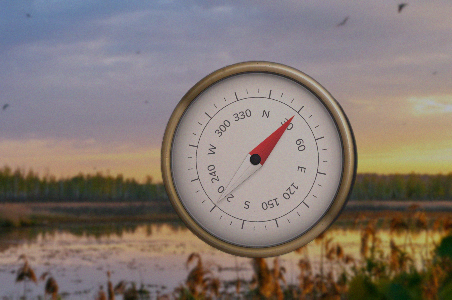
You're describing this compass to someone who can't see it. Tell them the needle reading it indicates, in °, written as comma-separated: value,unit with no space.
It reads 30,°
